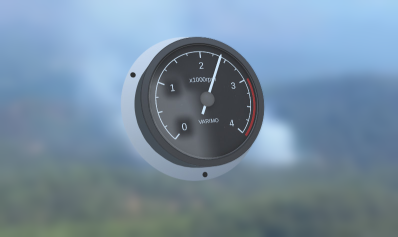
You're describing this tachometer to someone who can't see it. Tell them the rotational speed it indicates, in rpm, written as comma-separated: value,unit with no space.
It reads 2375,rpm
